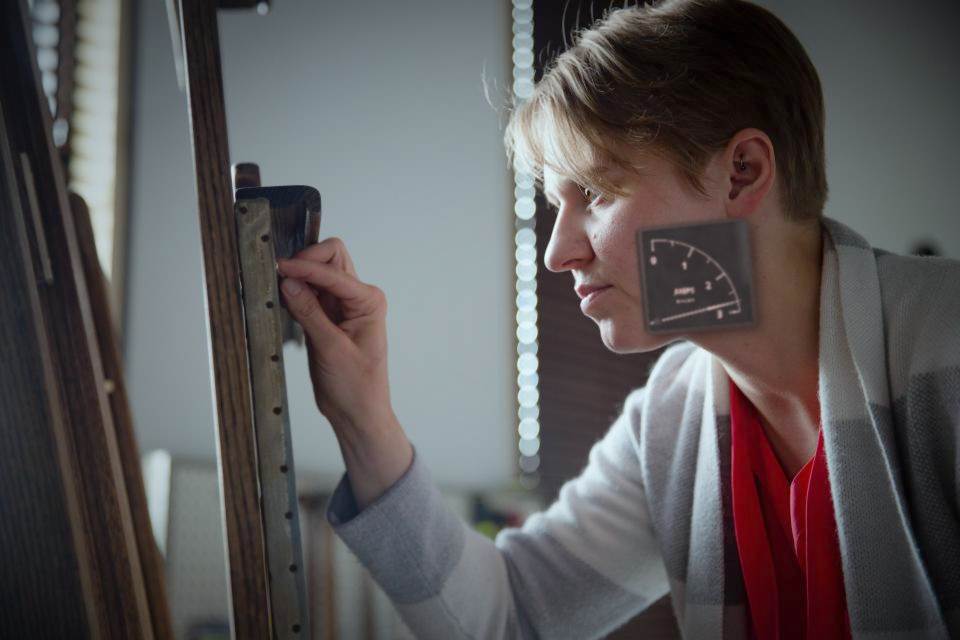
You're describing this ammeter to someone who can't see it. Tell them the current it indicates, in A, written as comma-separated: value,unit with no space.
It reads 2.75,A
